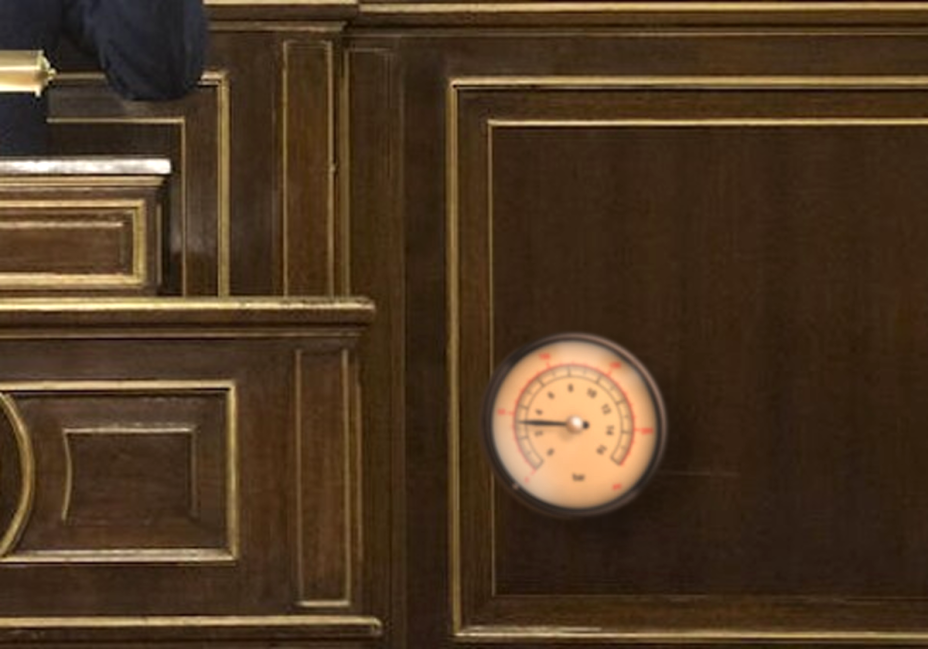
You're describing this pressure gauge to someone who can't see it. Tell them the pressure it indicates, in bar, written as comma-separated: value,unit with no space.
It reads 3,bar
